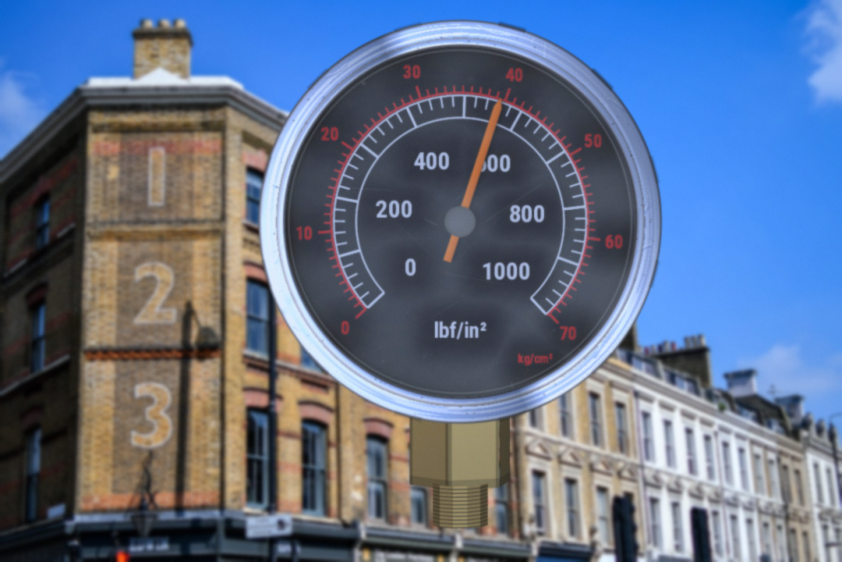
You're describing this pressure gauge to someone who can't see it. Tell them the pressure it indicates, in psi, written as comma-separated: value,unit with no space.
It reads 560,psi
